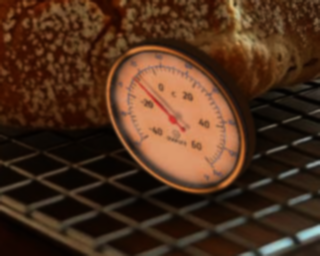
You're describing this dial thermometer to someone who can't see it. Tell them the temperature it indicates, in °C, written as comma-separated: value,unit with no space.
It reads -10,°C
